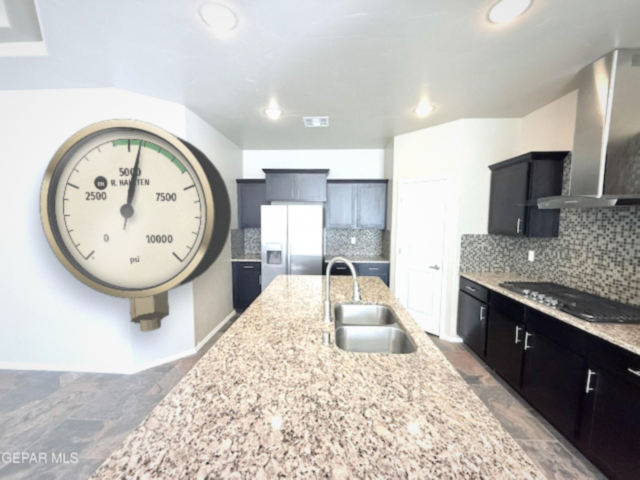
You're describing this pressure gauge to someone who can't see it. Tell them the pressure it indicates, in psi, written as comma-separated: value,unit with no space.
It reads 5500,psi
